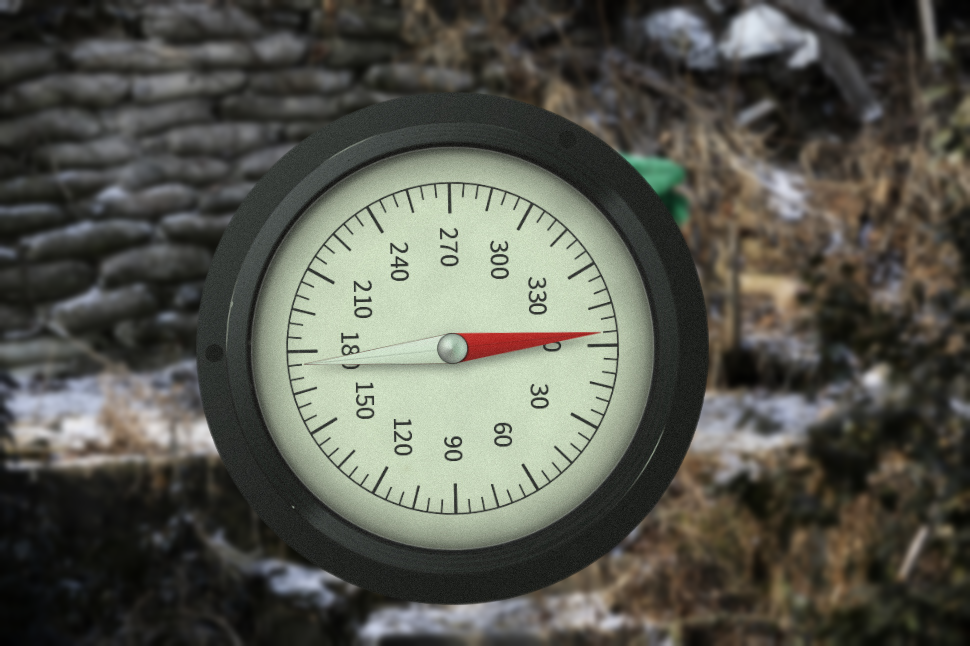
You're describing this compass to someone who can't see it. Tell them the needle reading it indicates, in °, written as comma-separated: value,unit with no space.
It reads 355,°
